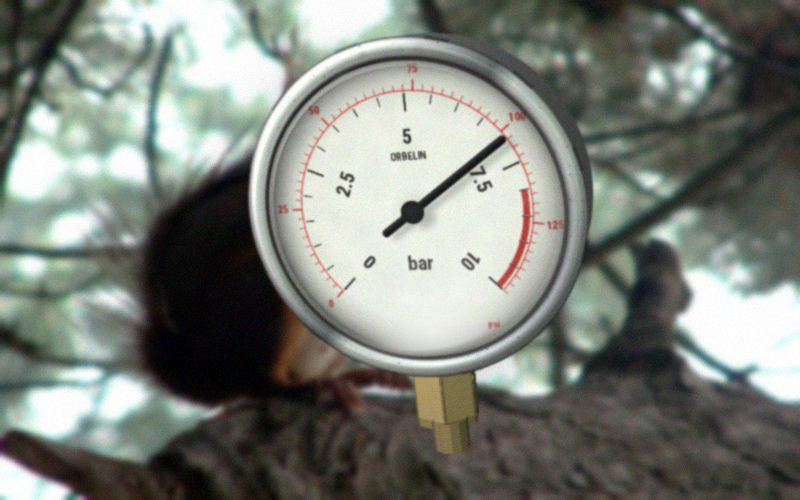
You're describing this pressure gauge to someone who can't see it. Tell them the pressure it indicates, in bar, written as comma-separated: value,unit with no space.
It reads 7,bar
